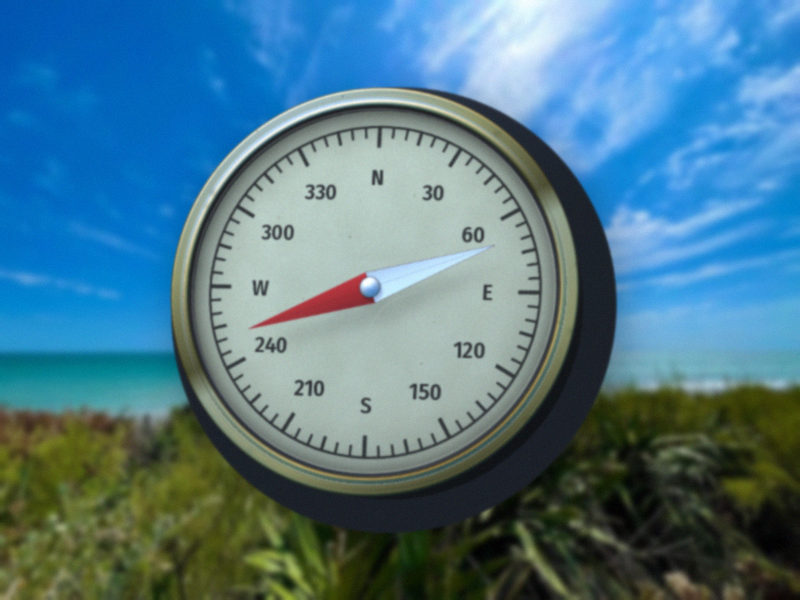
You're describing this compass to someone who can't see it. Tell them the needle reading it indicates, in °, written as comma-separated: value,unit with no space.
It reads 250,°
